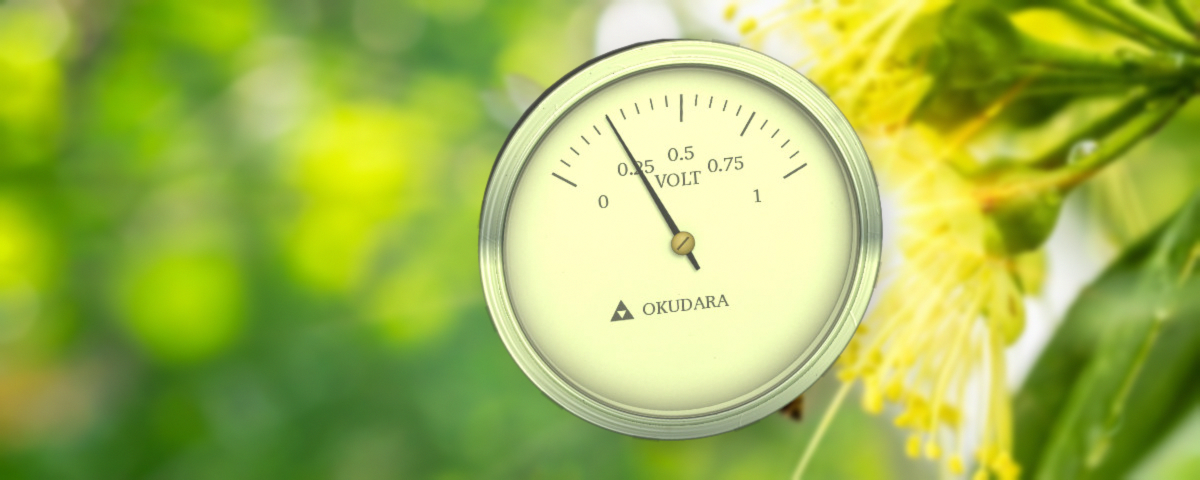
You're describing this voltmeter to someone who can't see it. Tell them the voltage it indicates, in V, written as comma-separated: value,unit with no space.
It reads 0.25,V
